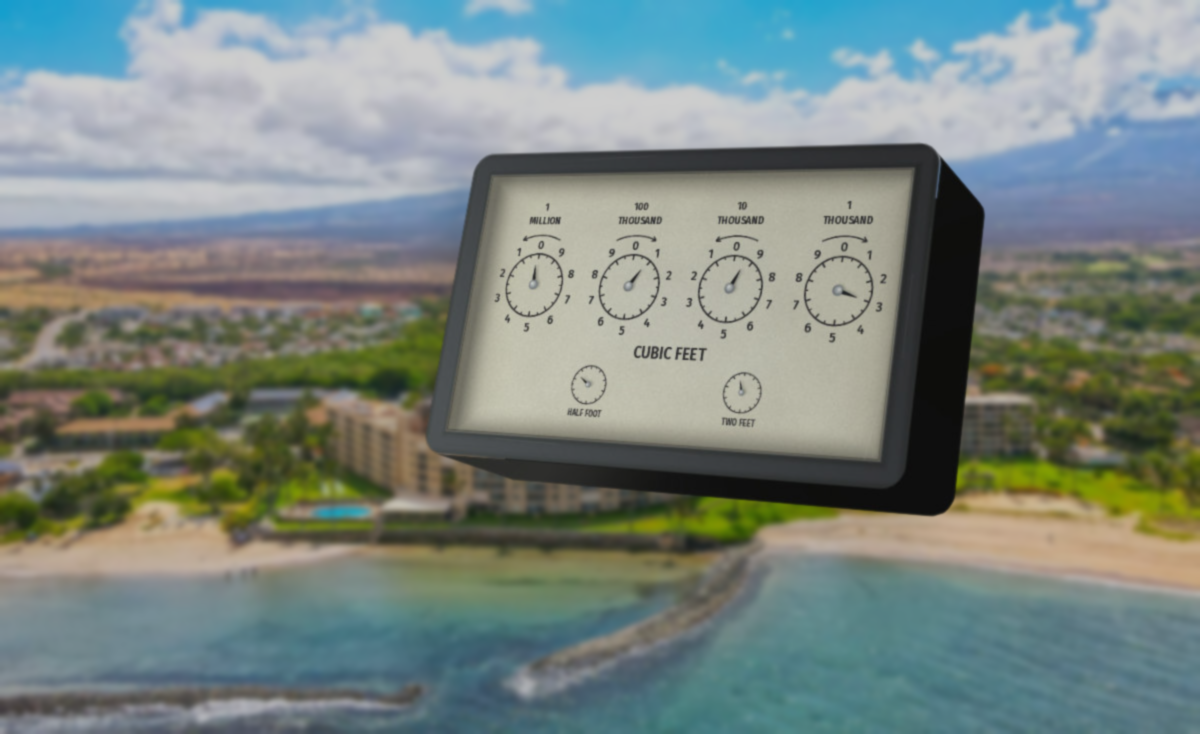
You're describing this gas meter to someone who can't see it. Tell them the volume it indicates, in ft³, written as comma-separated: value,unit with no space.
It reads 9300,ft³
